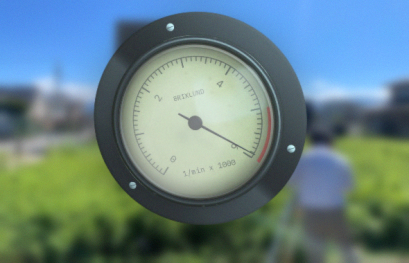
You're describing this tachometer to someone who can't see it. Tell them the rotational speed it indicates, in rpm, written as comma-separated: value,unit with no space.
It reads 5900,rpm
